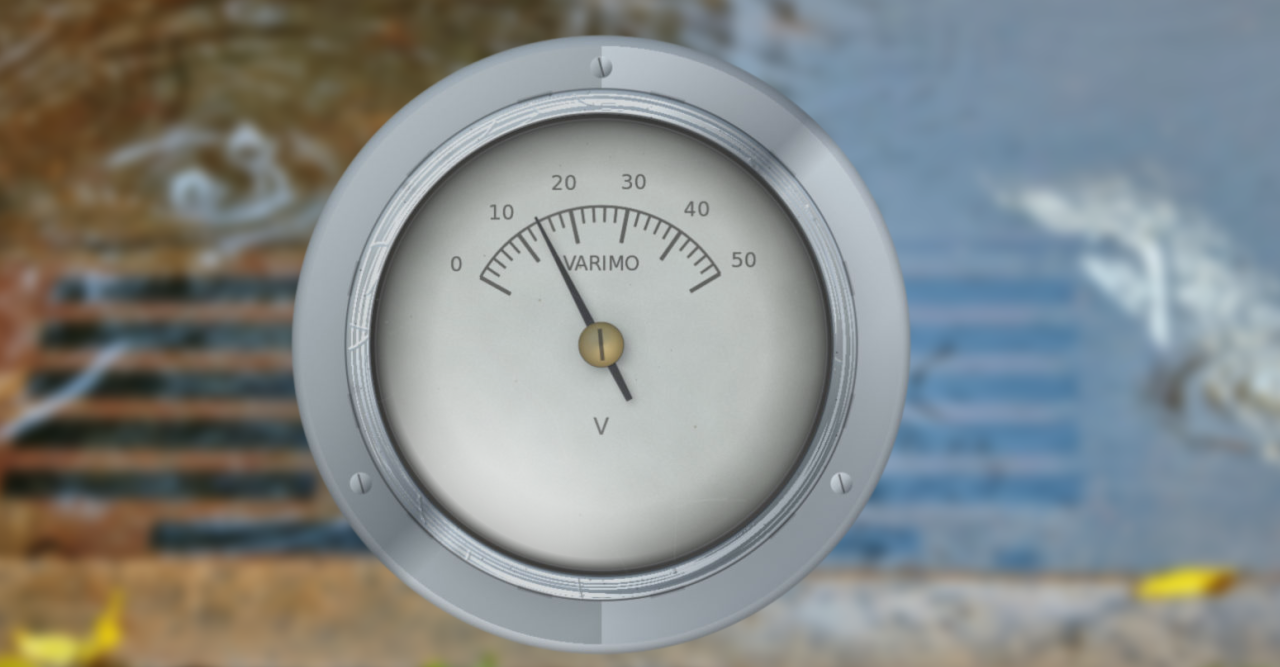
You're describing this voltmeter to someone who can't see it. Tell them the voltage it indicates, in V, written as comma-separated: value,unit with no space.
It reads 14,V
